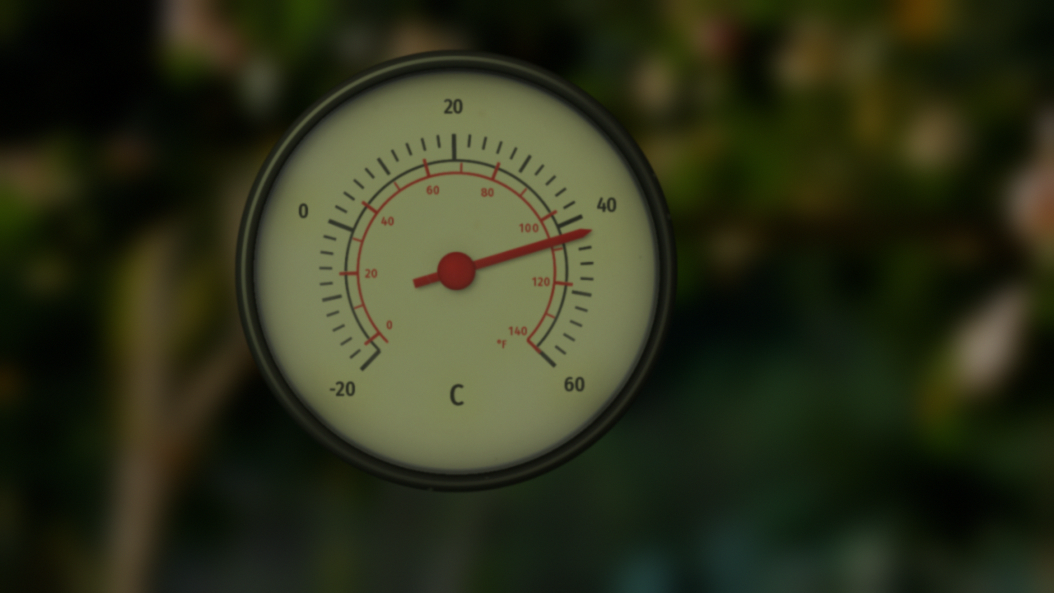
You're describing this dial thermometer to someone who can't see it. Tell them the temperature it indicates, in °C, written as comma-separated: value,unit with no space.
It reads 42,°C
